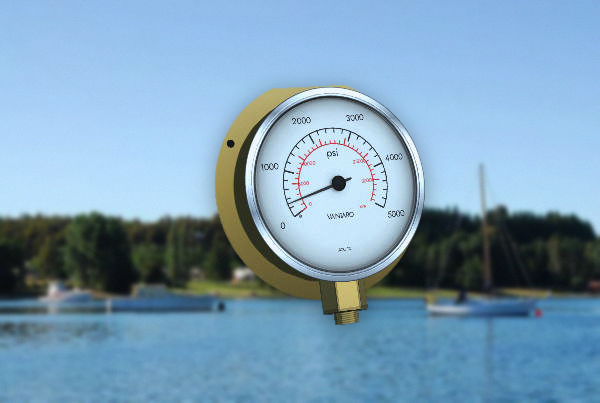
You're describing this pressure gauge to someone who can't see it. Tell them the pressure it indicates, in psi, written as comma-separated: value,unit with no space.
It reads 300,psi
